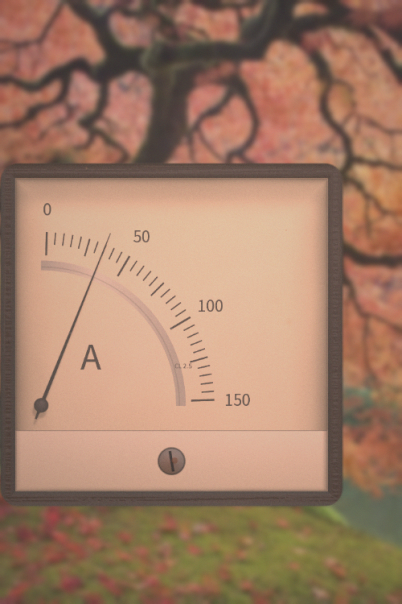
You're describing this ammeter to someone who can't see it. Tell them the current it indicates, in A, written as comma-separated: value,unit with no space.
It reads 35,A
